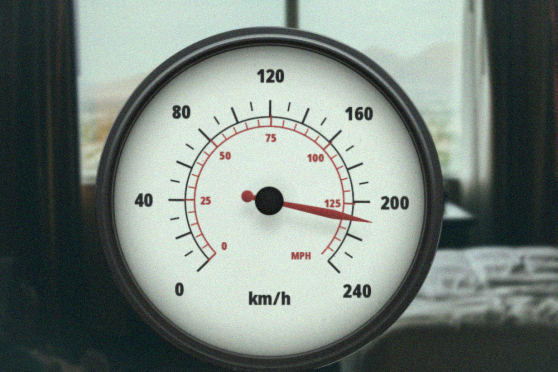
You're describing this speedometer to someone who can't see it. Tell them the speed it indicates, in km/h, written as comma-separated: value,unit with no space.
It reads 210,km/h
